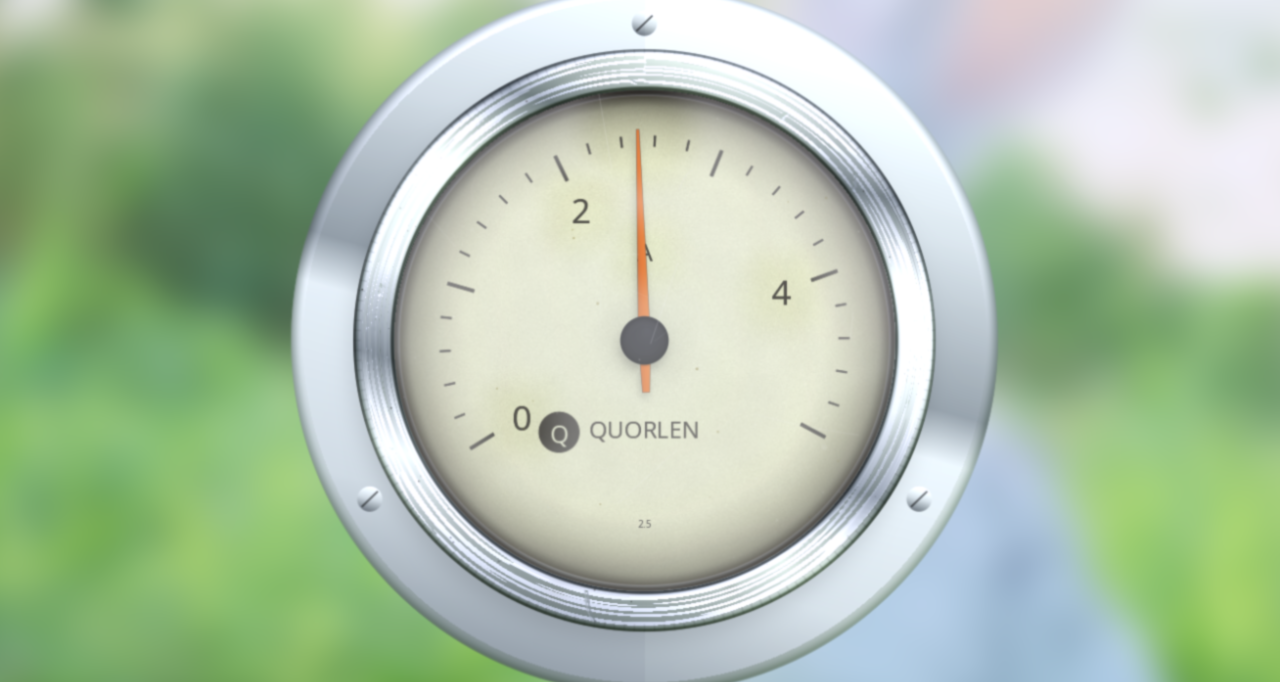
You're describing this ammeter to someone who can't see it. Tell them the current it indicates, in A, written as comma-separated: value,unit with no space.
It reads 2.5,A
